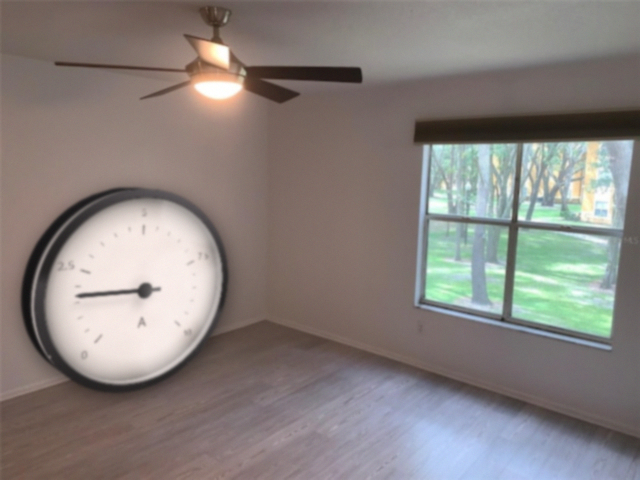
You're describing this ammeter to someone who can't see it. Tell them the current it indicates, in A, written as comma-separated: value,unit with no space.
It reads 1.75,A
